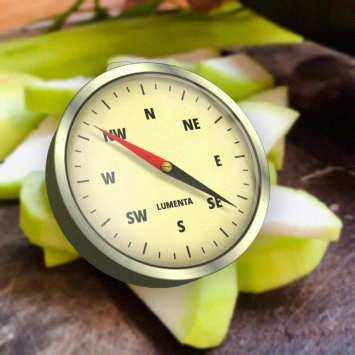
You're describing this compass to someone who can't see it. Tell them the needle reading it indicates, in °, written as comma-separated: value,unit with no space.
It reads 310,°
